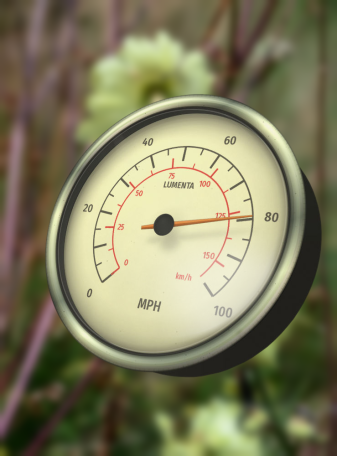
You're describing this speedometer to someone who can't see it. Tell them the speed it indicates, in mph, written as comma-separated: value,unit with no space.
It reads 80,mph
